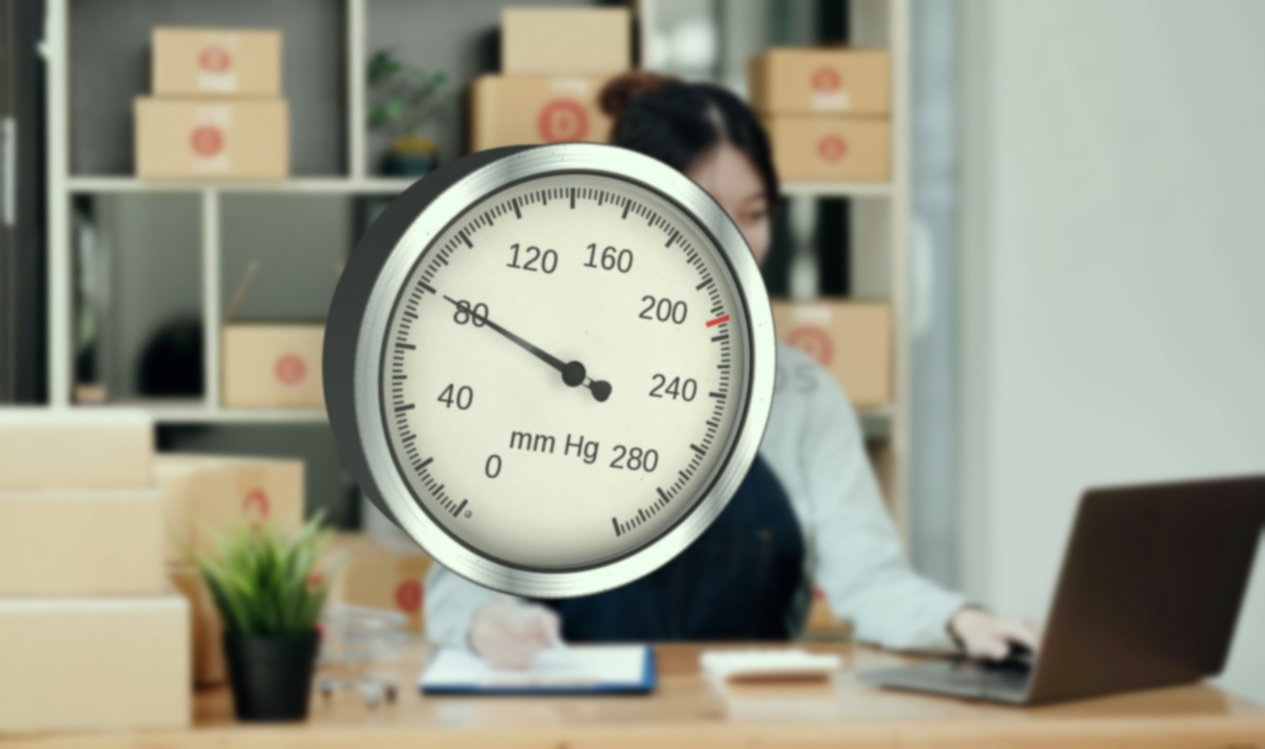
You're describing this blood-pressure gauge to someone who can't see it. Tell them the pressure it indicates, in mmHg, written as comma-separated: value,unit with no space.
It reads 80,mmHg
